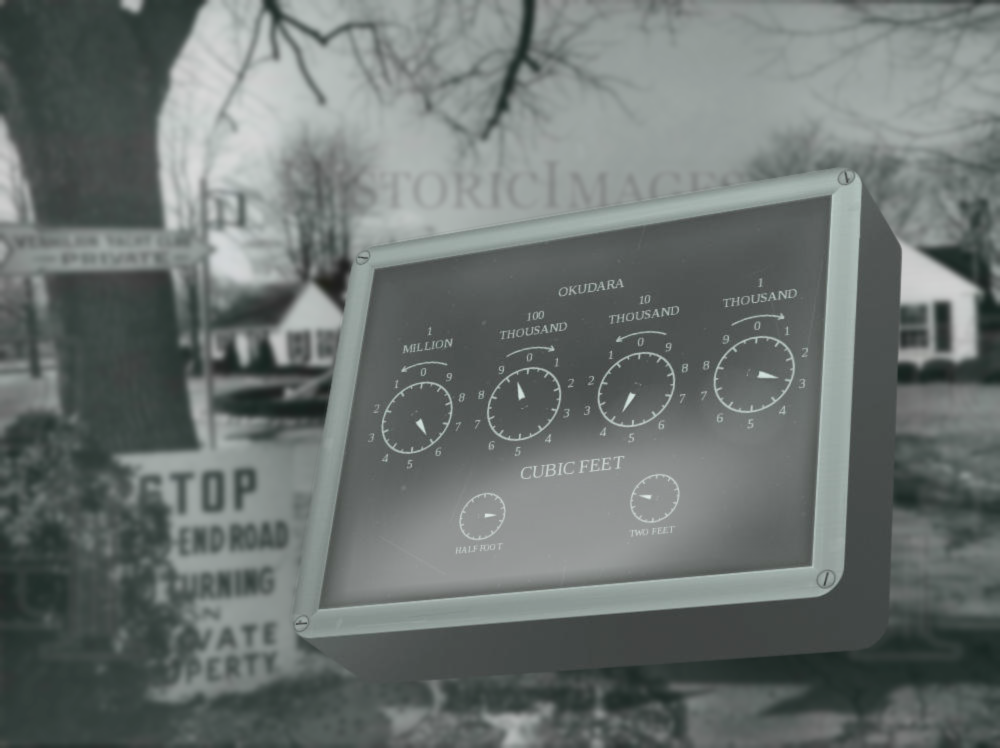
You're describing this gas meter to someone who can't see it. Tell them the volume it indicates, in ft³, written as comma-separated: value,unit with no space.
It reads 594300,ft³
